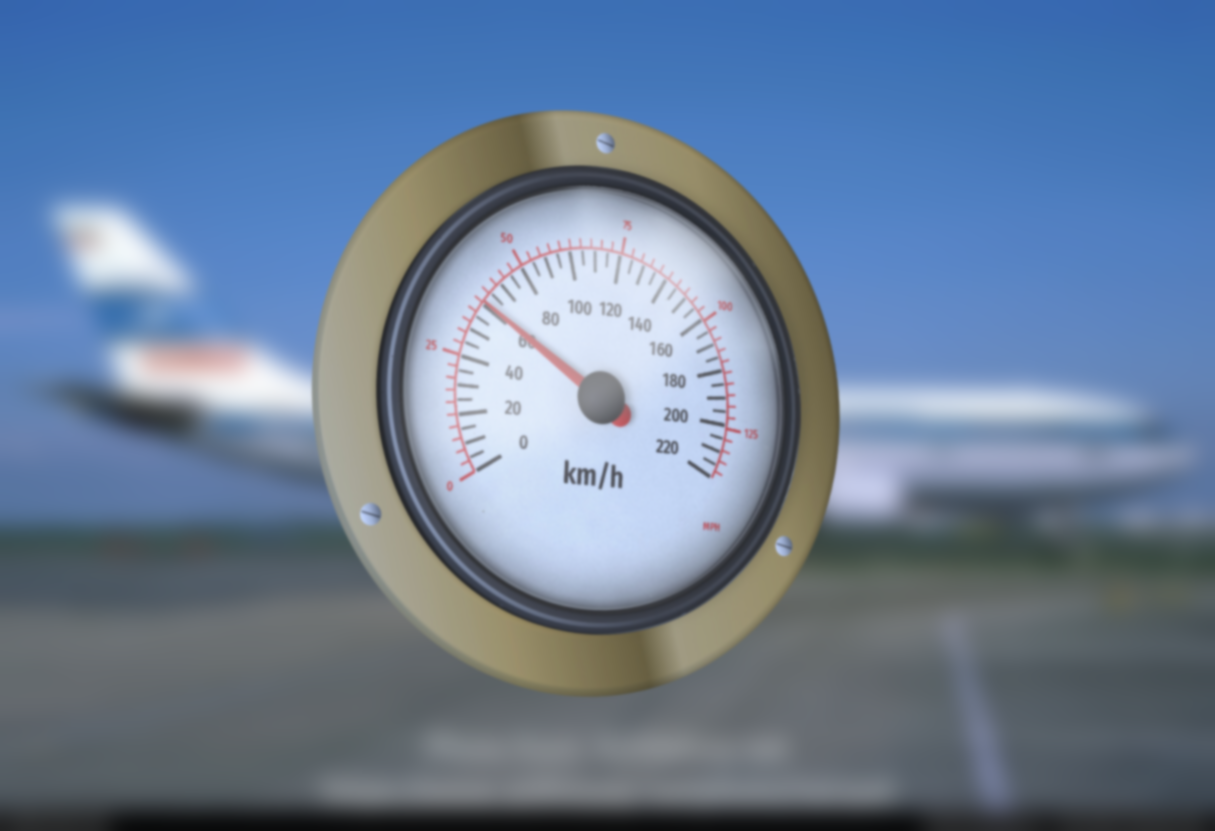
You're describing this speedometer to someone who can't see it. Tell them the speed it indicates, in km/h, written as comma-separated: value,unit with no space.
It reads 60,km/h
